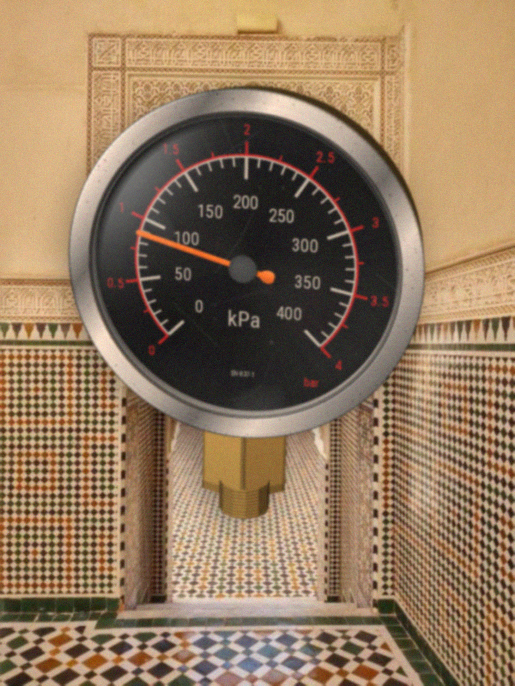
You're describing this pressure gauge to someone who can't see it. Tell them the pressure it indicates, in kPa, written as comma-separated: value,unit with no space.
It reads 90,kPa
